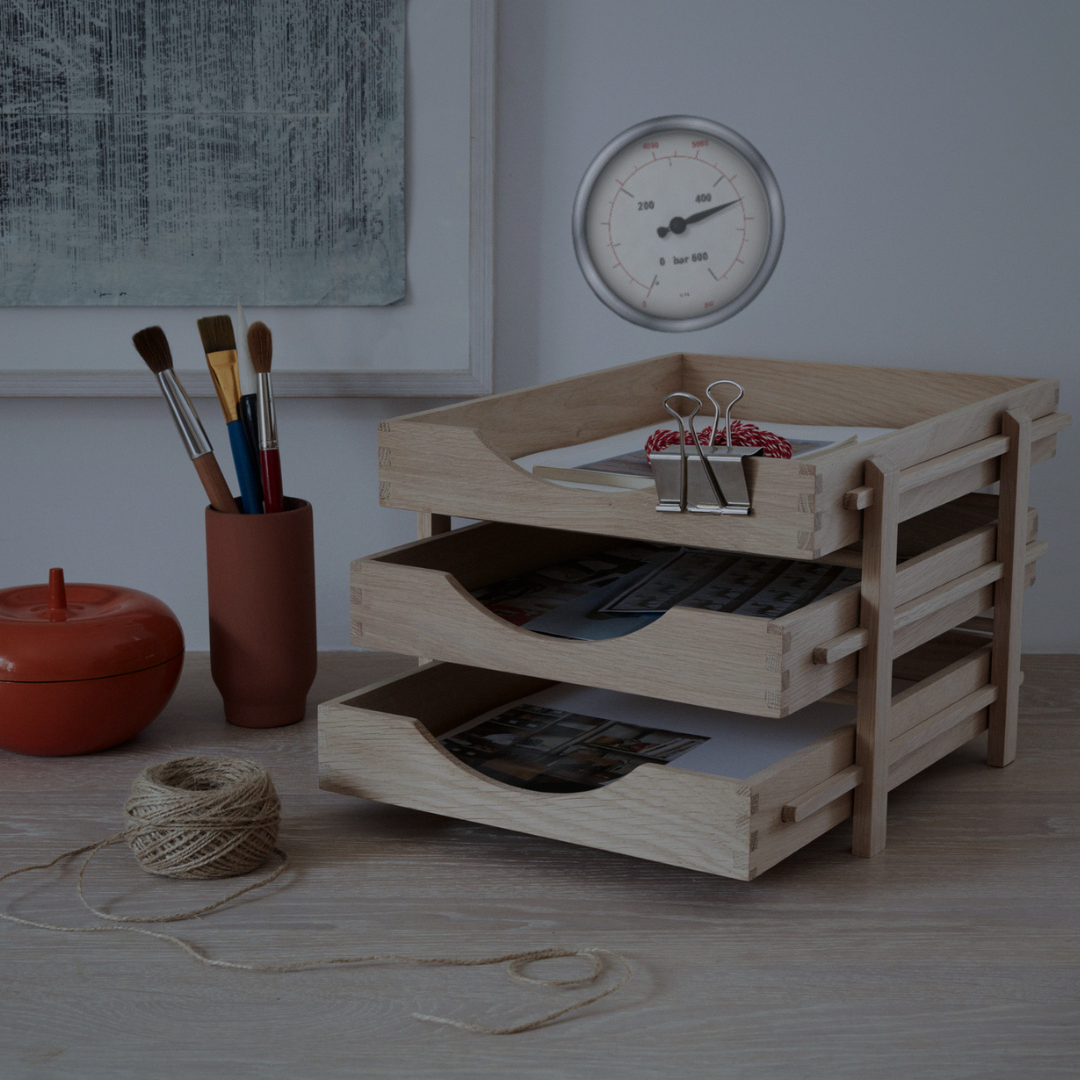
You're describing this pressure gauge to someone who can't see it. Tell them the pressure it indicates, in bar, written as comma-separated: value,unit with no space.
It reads 450,bar
